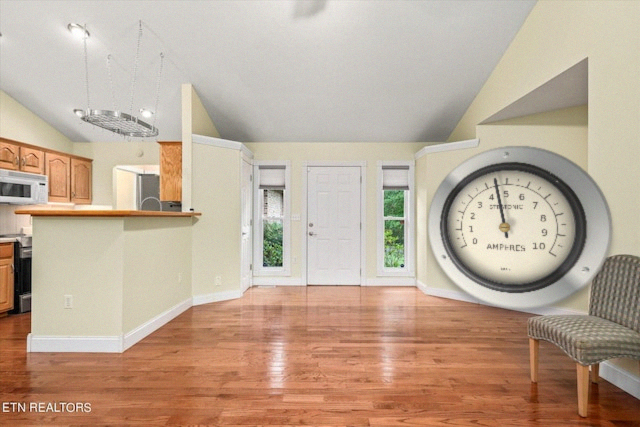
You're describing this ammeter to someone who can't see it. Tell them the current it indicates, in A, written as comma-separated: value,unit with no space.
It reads 4.5,A
